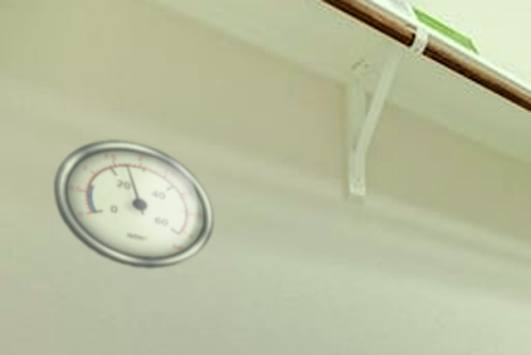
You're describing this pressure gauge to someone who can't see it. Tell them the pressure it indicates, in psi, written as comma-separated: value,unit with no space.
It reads 25,psi
